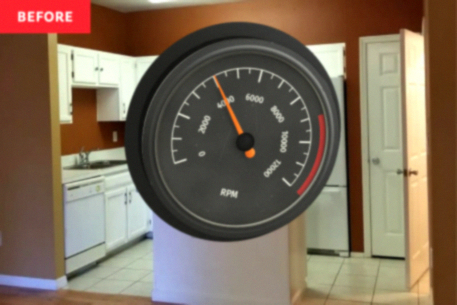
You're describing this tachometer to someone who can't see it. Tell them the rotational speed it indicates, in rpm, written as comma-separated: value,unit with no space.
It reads 4000,rpm
